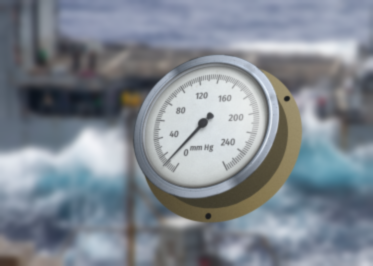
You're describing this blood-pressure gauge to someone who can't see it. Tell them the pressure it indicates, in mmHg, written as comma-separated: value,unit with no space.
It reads 10,mmHg
